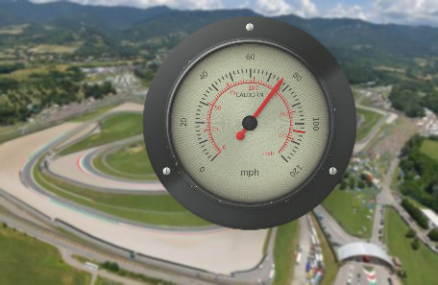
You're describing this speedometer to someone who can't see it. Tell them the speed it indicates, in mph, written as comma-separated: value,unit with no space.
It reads 76,mph
